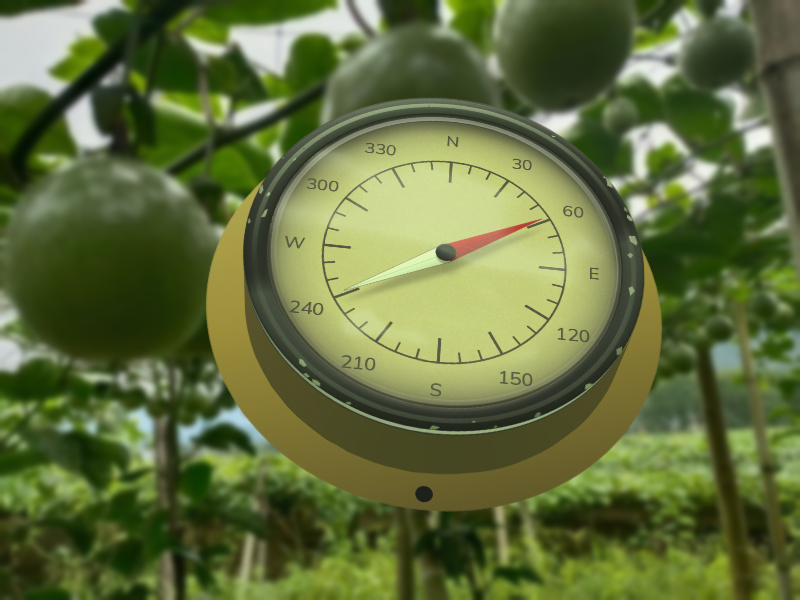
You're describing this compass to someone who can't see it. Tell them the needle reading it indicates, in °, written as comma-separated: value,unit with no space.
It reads 60,°
